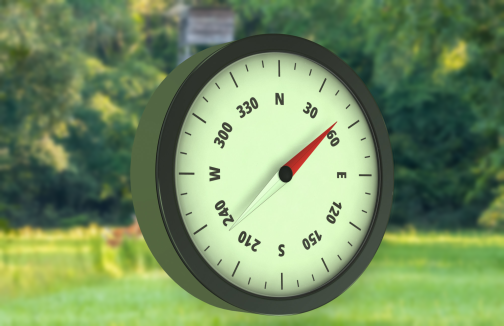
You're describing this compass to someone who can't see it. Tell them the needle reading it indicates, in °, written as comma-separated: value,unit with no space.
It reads 50,°
